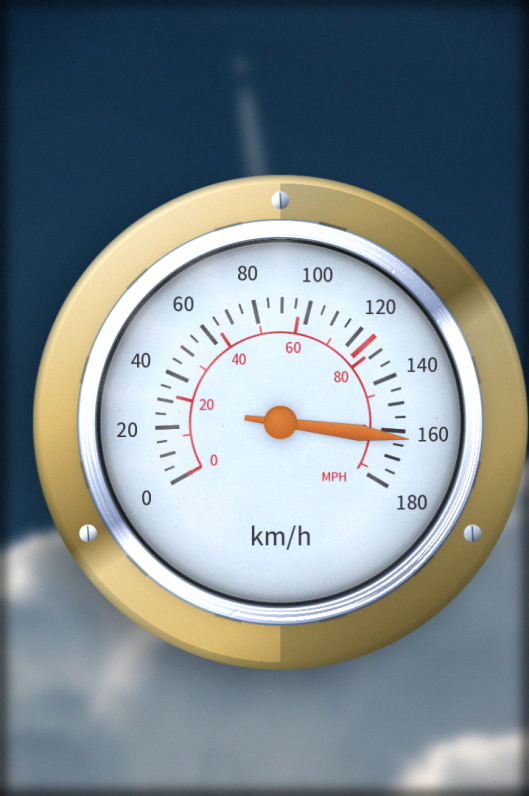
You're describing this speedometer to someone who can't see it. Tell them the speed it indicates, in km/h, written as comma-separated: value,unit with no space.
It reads 162.5,km/h
